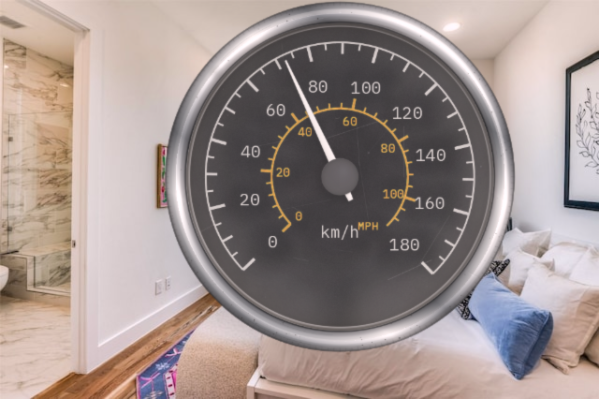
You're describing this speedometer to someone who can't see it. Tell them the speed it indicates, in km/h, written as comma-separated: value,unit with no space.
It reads 72.5,km/h
